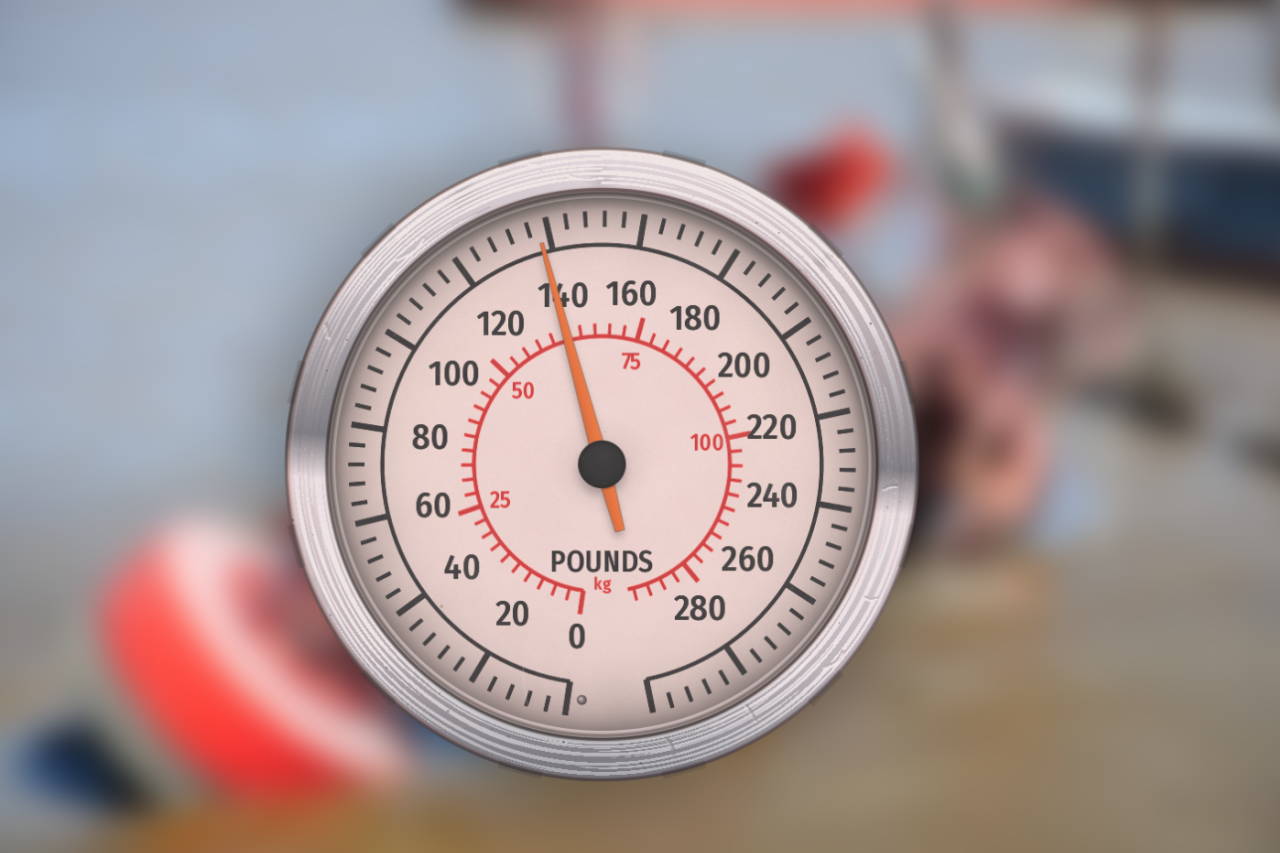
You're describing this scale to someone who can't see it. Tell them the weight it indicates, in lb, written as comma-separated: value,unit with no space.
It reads 138,lb
